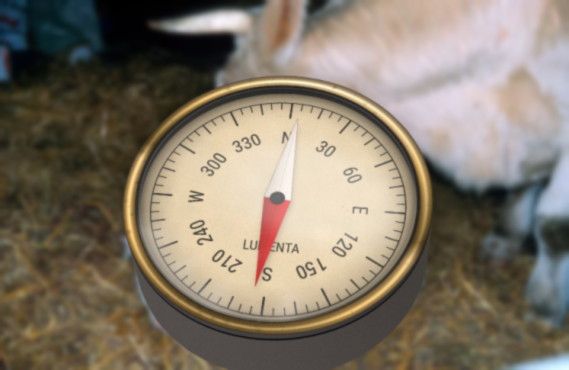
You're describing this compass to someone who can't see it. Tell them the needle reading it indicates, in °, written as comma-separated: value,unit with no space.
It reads 185,°
